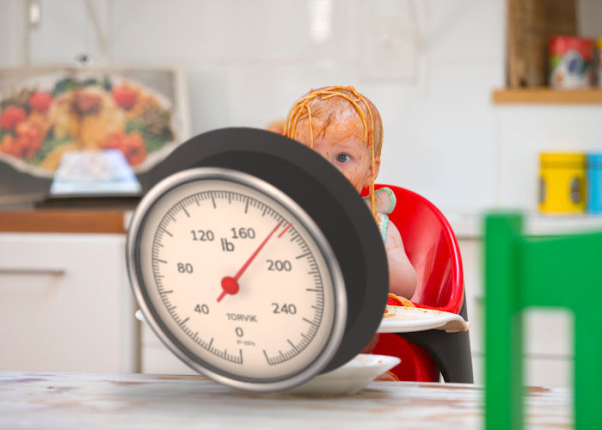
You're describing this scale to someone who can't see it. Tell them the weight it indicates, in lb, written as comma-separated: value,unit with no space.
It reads 180,lb
